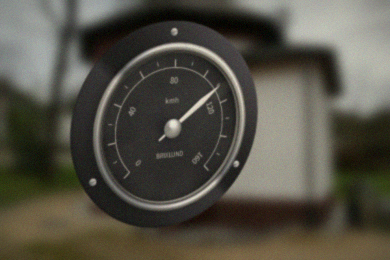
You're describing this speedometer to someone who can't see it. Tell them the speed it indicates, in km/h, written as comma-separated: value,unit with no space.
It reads 110,km/h
